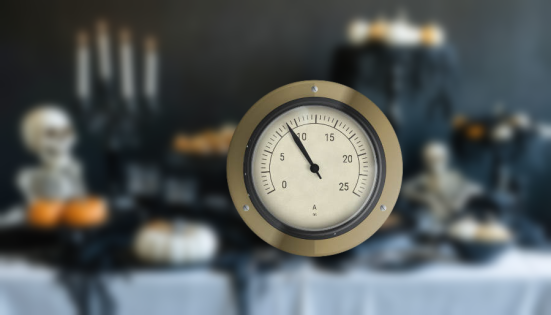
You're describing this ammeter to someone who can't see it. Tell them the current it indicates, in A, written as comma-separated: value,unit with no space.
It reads 9,A
